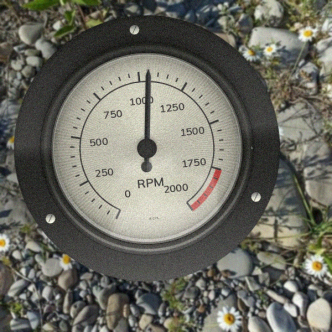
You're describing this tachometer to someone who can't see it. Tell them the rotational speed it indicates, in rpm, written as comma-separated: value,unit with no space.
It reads 1050,rpm
